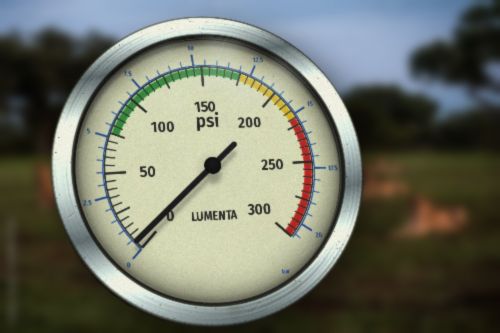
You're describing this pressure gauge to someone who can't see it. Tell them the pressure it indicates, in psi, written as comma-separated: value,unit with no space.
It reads 5,psi
